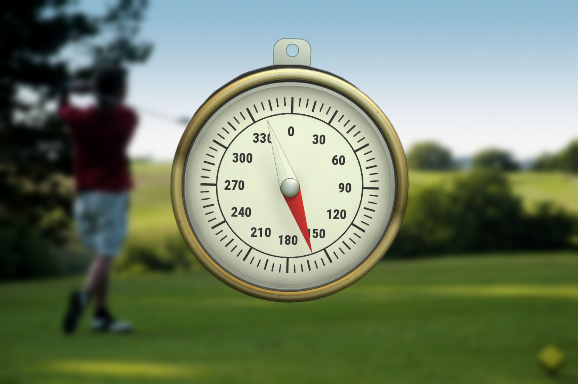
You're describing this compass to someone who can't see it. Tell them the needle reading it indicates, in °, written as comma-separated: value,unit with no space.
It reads 160,°
